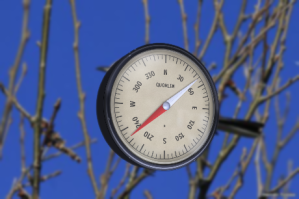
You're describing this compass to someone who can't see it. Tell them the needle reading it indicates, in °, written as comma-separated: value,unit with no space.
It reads 230,°
